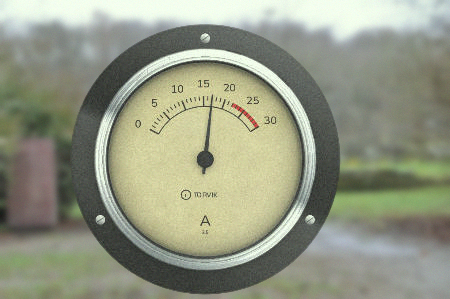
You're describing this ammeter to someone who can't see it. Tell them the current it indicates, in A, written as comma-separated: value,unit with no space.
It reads 17,A
